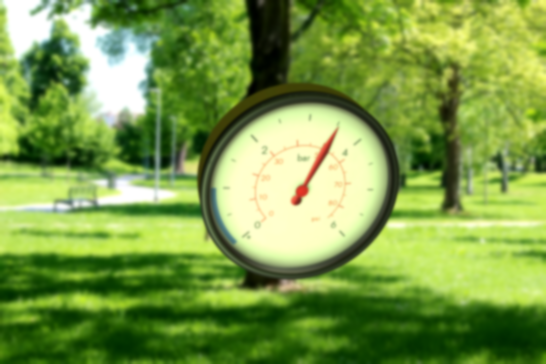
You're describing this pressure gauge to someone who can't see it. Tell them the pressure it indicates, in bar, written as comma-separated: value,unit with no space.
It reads 3.5,bar
